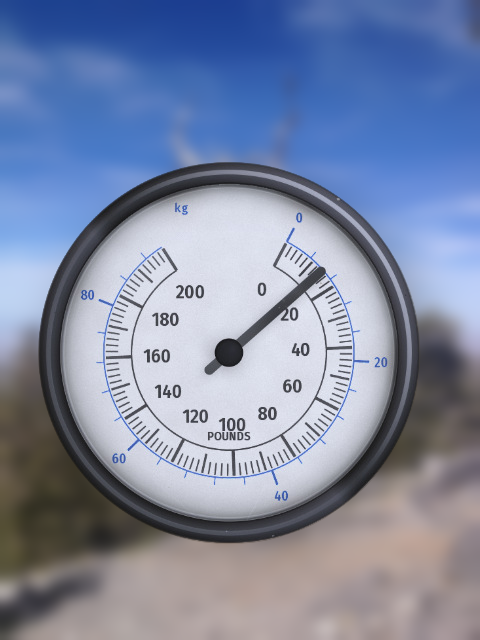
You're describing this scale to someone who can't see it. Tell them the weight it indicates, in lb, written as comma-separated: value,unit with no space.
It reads 14,lb
